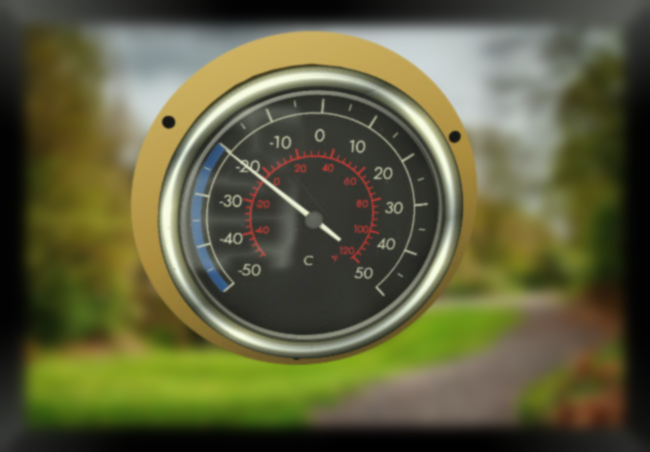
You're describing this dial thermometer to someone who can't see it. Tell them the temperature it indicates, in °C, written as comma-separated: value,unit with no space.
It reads -20,°C
